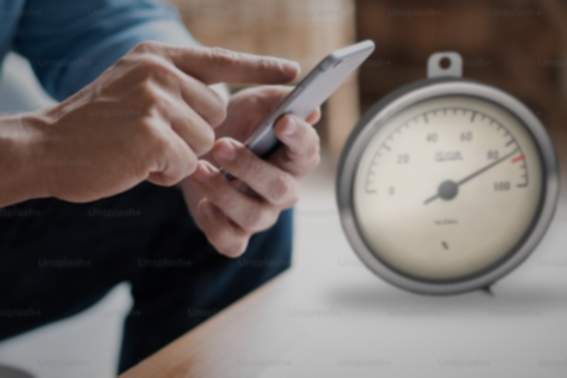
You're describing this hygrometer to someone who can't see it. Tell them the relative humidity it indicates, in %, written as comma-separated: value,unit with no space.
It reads 84,%
